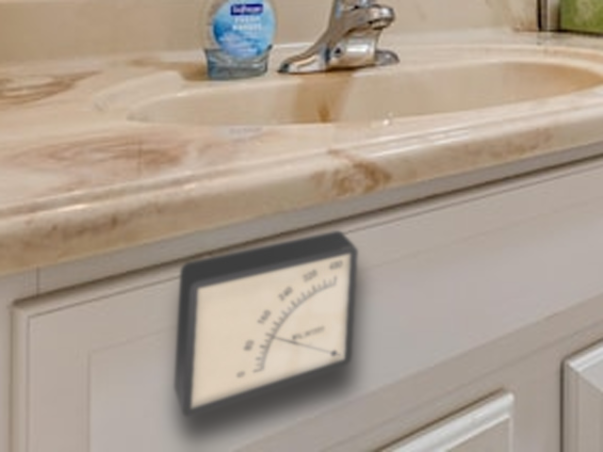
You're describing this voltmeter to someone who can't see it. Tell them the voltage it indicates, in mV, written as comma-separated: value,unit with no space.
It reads 120,mV
